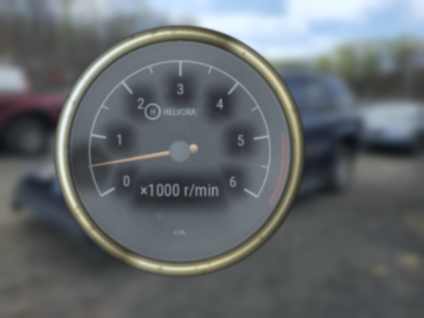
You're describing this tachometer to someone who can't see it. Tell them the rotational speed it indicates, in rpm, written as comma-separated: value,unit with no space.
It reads 500,rpm
